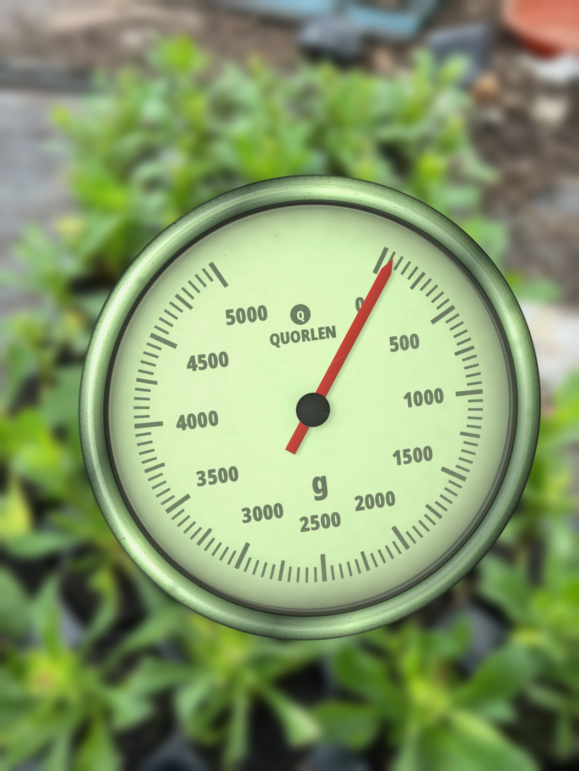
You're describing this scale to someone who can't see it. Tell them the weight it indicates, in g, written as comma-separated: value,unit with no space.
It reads 50,g
